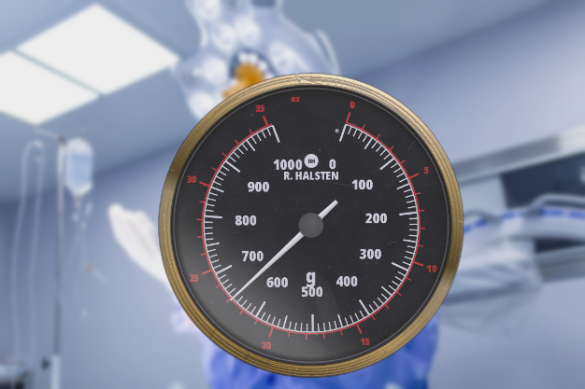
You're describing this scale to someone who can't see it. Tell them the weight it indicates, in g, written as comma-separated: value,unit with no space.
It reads 650,g
